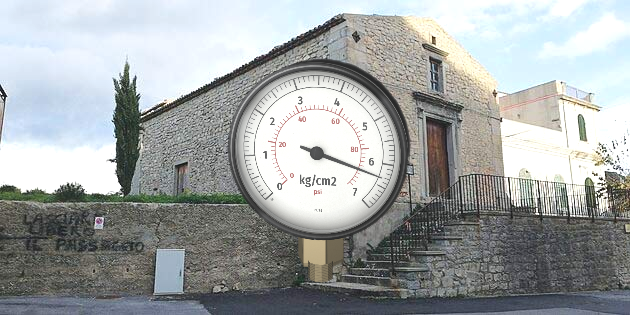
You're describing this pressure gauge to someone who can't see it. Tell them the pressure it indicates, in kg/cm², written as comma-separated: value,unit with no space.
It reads 6.3,kg/cm²
